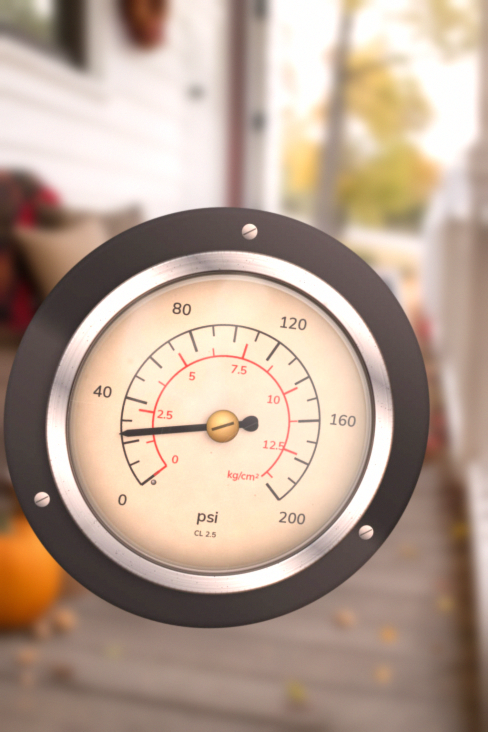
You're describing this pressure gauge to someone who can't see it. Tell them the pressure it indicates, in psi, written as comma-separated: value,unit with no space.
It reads 25,psi
